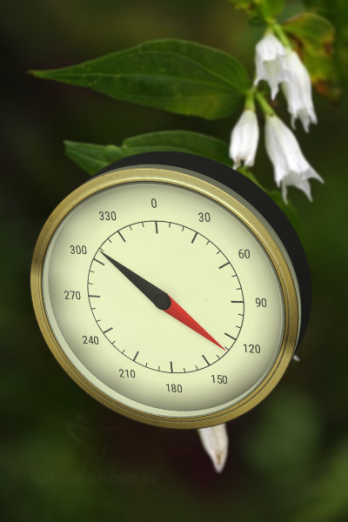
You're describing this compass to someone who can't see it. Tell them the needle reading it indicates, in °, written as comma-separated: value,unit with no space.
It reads 130,°
